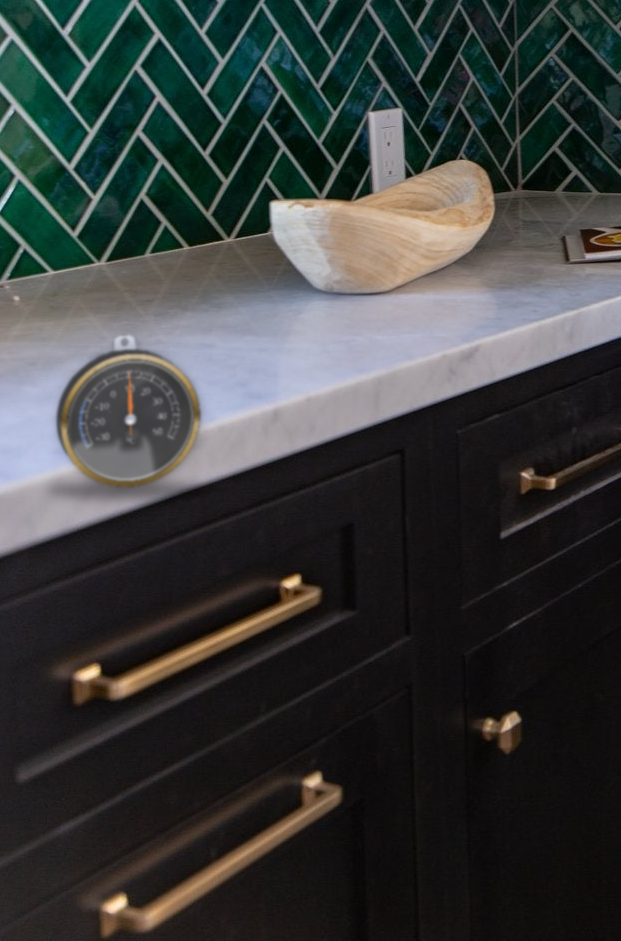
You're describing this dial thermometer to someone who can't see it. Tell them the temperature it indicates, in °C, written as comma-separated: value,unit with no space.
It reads 10,°C
